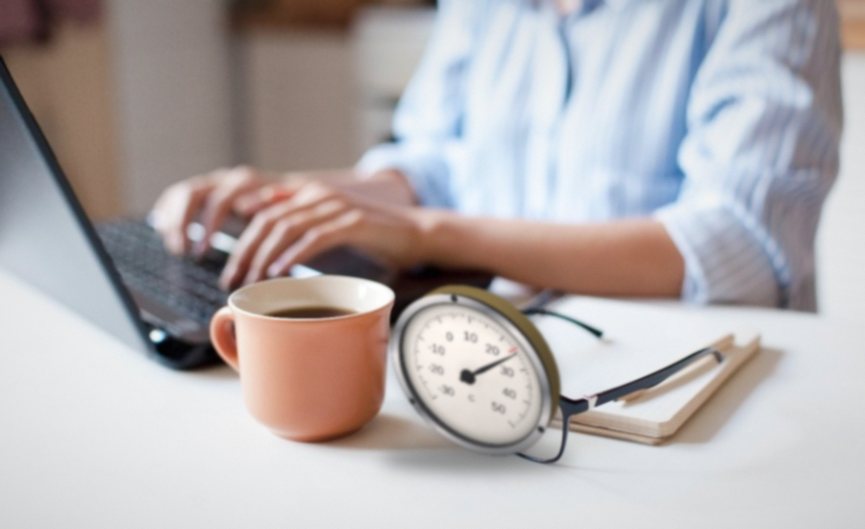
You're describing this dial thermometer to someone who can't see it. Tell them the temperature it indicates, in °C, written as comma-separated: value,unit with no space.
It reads 25,°C
